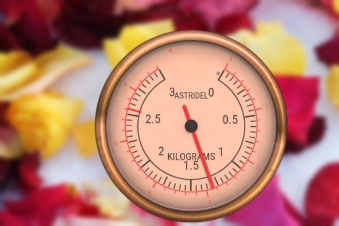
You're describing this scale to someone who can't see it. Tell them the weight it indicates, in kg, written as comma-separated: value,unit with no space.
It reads 1.3,kg
